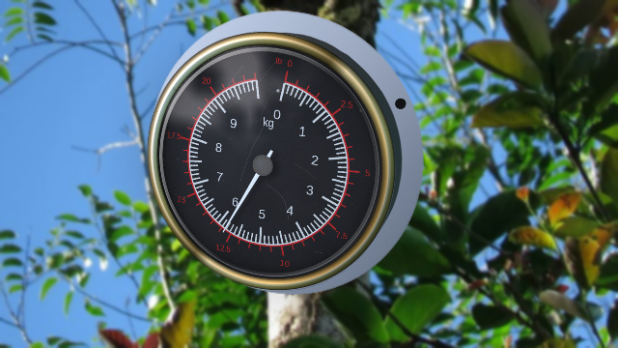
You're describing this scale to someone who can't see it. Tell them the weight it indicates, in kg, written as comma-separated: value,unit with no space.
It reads 5.8,kg
